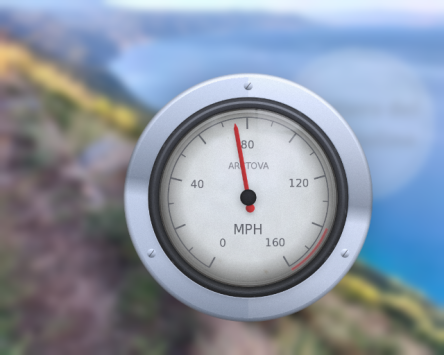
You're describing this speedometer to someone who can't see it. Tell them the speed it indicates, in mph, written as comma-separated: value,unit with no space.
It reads 75,mph
